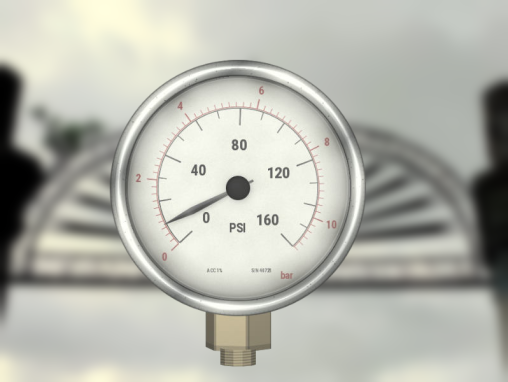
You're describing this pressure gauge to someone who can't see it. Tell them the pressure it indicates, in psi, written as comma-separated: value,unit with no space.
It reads 10,psi
